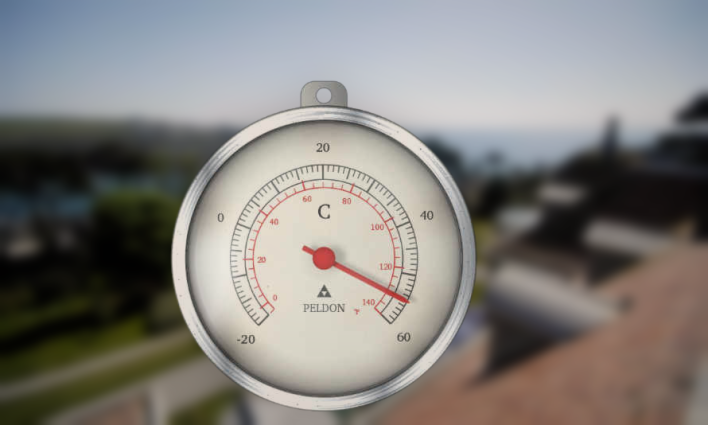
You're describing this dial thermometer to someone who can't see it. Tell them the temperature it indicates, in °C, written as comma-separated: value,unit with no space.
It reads 55,°C
